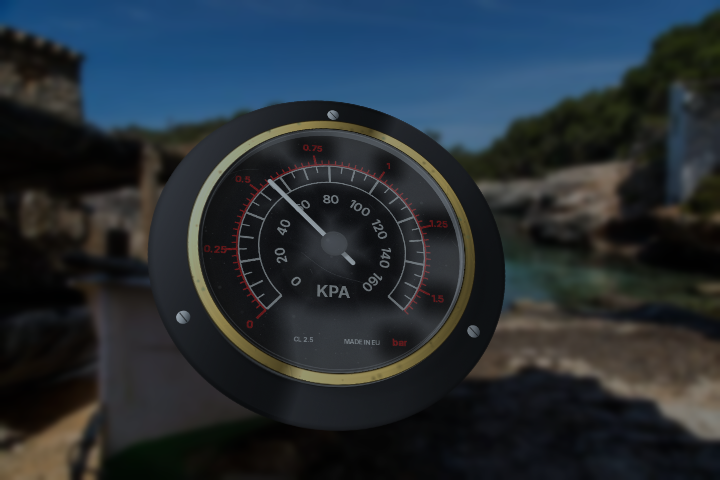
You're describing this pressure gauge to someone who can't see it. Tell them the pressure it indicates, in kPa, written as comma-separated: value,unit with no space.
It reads 55,kPa
